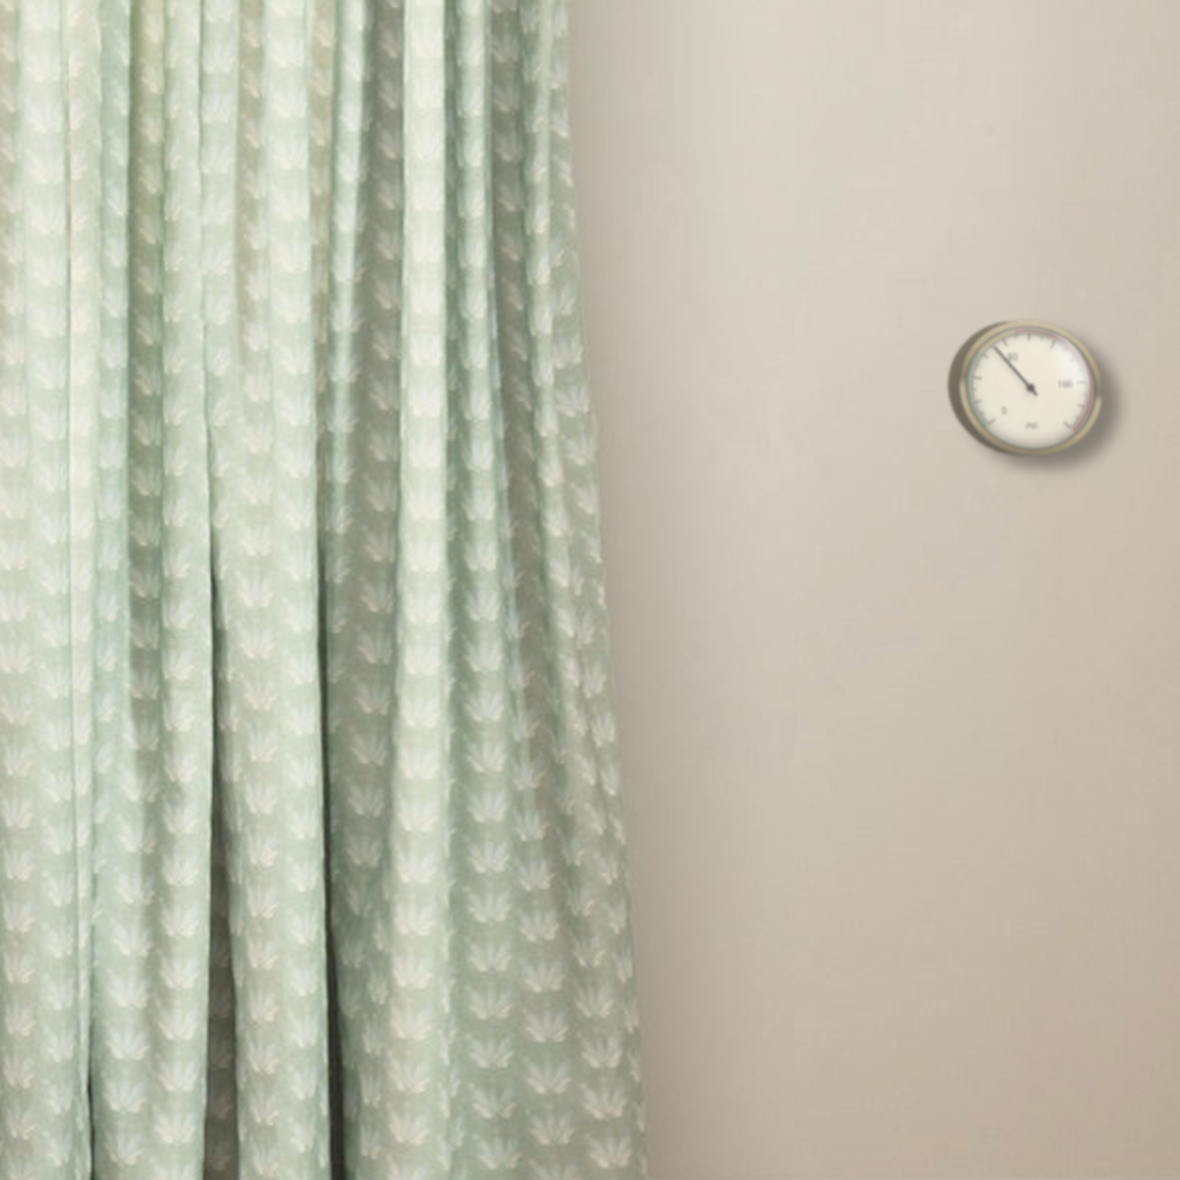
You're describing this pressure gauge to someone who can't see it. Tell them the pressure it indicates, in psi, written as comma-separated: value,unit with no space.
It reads 70,psi
